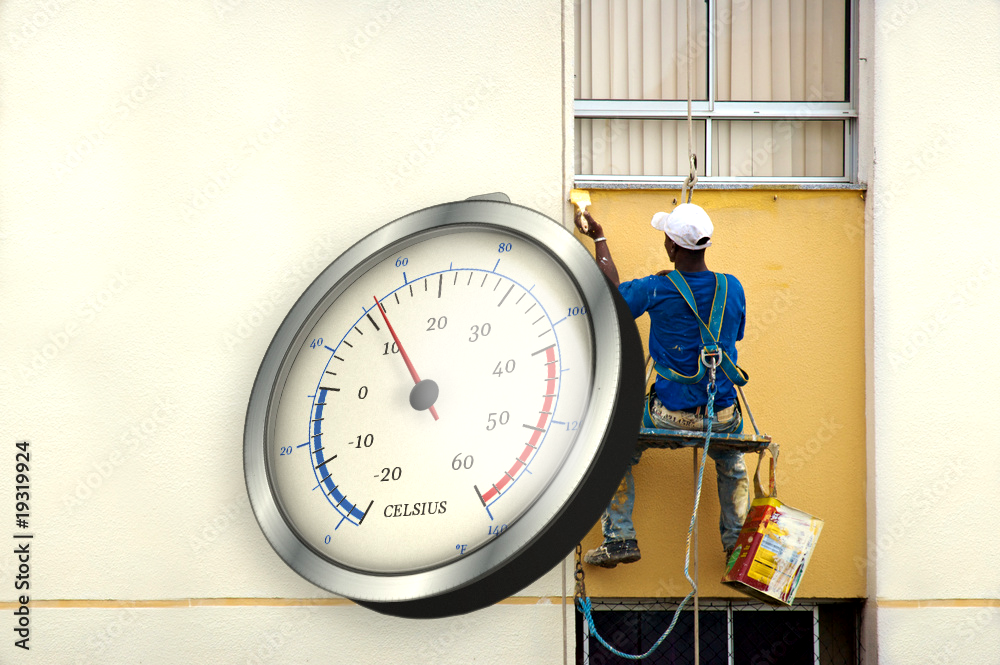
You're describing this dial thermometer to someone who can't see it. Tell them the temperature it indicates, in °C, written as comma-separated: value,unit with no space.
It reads 12,°C
